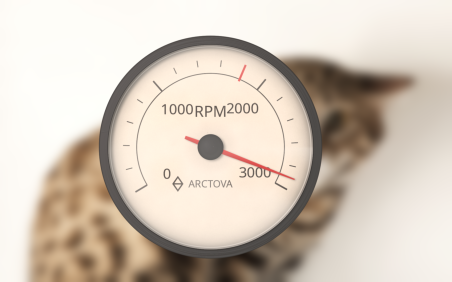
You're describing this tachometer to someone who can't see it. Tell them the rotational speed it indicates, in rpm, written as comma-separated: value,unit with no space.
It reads 2900,rpm
